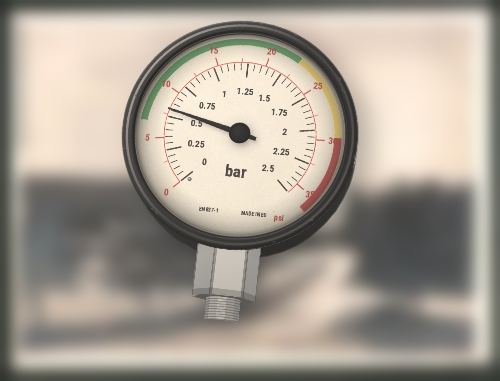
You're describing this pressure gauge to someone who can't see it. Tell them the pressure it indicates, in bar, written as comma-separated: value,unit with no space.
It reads 0.55,bar
